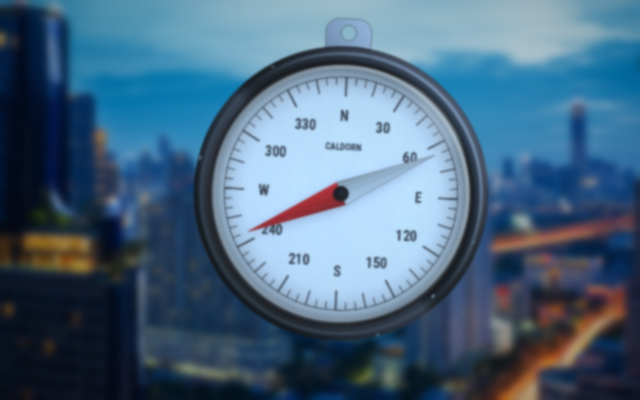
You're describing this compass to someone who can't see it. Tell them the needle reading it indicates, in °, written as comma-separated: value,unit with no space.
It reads 245,°
